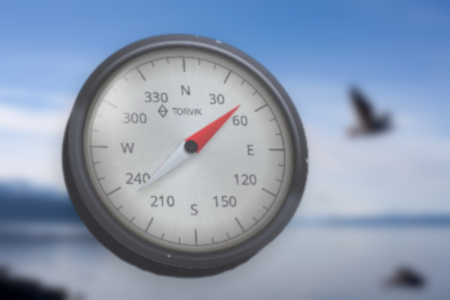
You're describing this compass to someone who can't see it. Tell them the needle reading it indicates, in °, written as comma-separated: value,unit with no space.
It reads 50,°
